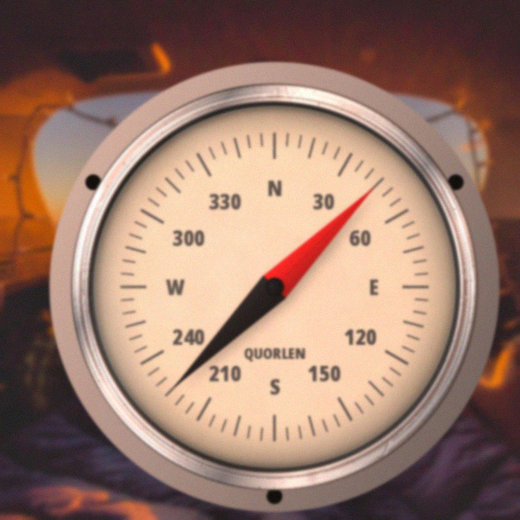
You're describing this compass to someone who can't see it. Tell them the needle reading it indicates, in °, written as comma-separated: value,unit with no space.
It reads 45,°
